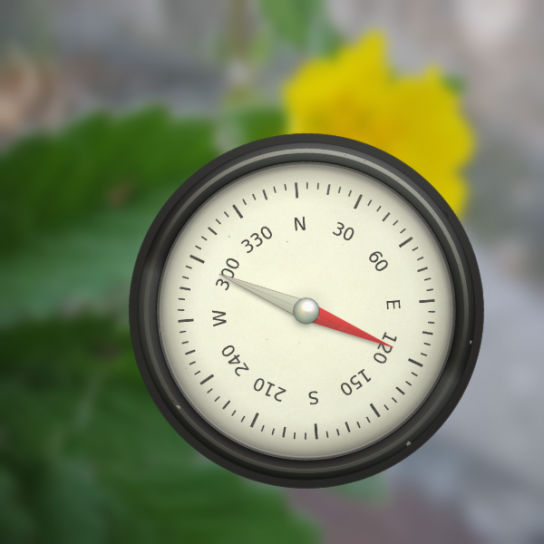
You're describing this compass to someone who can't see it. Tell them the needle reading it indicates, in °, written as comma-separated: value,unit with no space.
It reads 117.5,°
